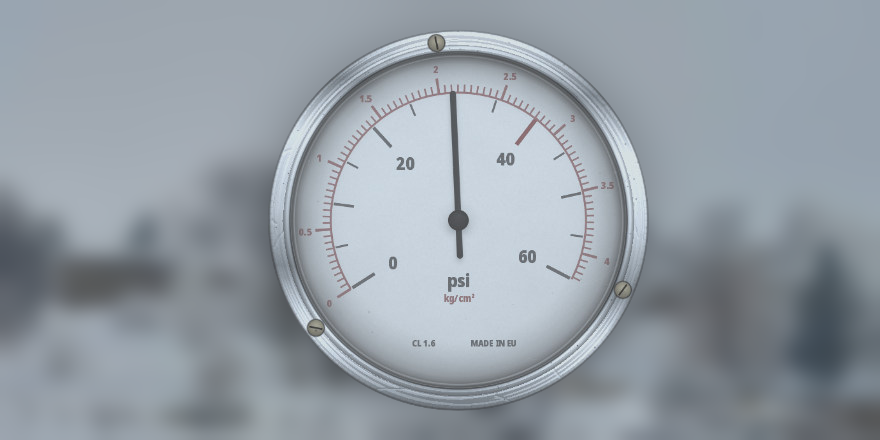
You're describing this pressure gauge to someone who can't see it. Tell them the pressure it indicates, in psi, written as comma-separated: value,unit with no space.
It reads 30,psi
